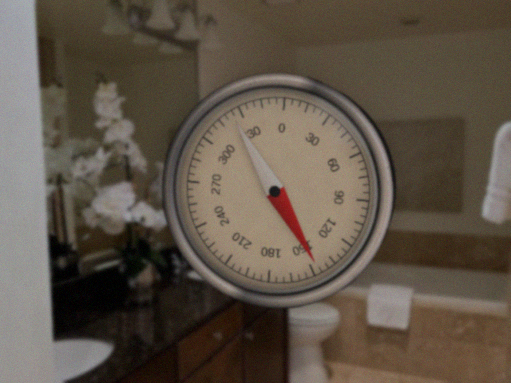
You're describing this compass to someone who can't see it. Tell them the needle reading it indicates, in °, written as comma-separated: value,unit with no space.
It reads 145,°
